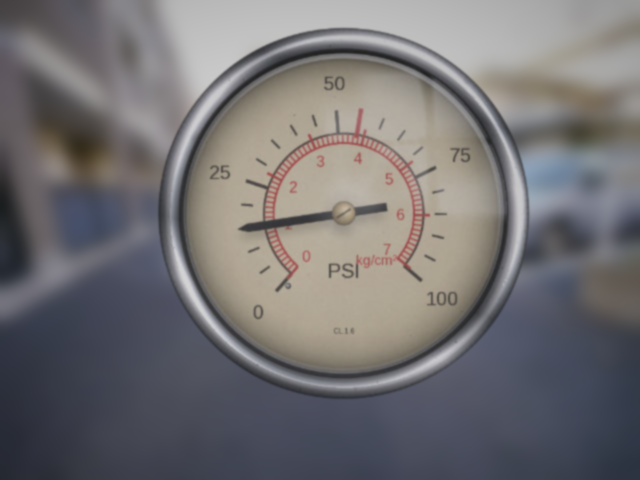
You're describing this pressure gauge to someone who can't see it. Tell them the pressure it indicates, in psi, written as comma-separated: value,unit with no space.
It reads 15,psi
